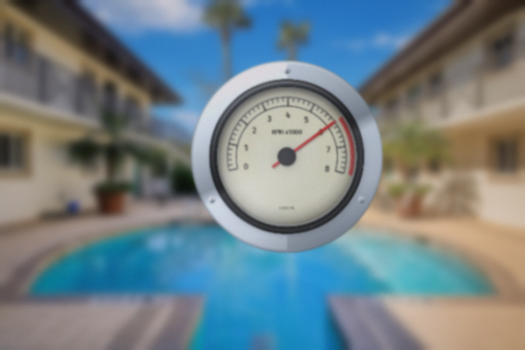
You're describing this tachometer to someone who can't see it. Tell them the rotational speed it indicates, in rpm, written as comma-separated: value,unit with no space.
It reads 6000,rpm
